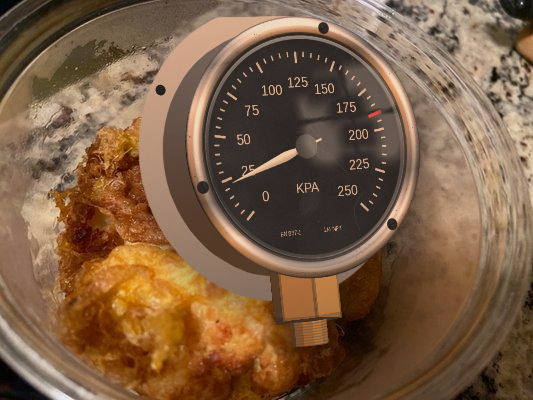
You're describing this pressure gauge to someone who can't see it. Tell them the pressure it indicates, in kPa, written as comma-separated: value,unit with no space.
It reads 22.5,kPa
